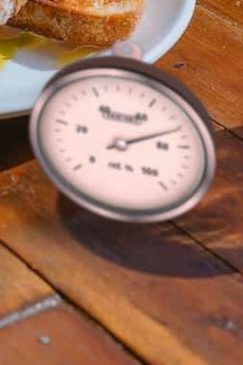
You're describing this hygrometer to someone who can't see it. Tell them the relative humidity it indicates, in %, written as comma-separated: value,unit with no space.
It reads 72,%
